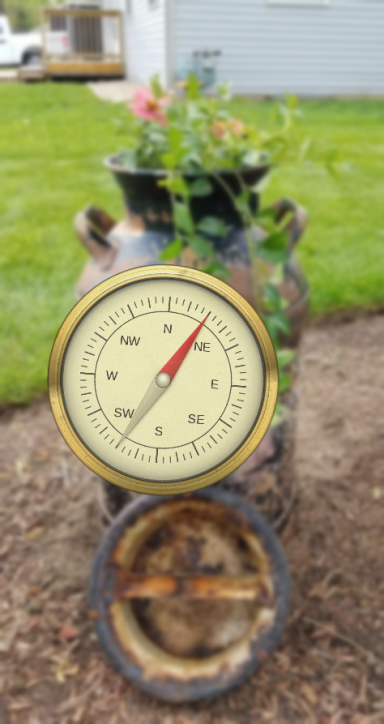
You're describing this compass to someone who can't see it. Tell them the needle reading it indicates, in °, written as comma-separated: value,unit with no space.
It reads 30,°
